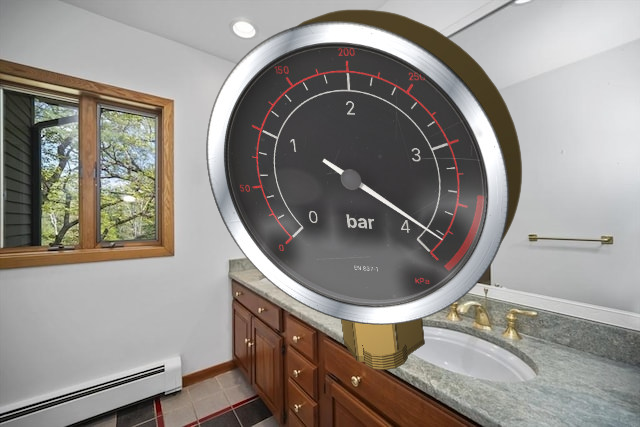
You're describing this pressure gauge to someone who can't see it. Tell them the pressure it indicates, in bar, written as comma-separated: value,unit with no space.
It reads 3.8,bar
